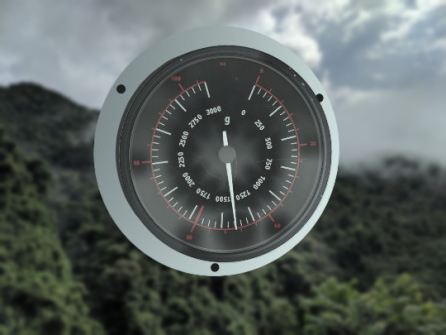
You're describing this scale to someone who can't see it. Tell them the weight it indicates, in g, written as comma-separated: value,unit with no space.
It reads 1400,g
